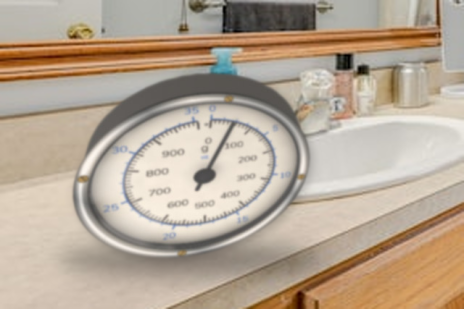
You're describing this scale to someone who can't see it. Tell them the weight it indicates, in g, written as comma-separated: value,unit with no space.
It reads 50,g
